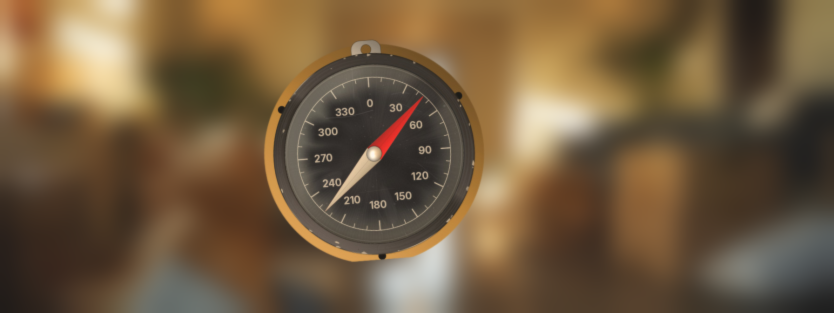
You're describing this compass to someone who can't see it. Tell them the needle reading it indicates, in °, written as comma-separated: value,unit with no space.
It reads 45,°
